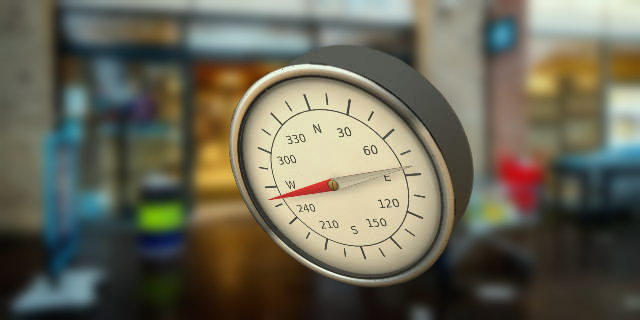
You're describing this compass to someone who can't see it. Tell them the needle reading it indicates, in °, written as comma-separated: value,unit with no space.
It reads 262.5,°
